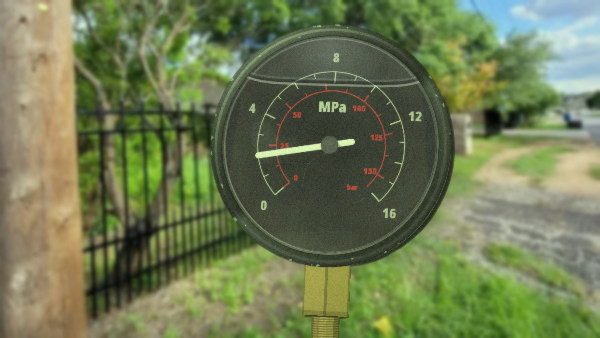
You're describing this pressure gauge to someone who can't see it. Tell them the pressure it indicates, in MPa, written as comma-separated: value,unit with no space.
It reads 2,MPa
